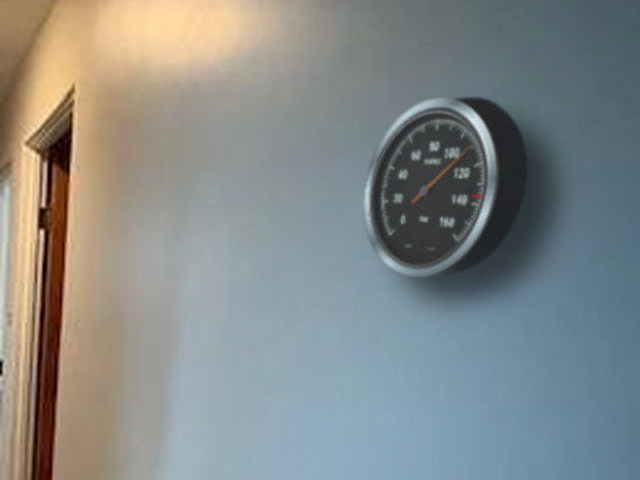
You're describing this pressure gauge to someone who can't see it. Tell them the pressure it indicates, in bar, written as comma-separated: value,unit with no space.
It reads 110,bar
